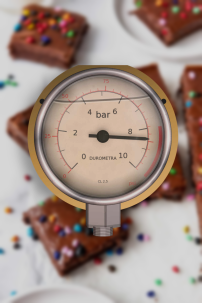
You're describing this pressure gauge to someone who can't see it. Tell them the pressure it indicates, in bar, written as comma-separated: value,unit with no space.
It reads 8.5,bar
